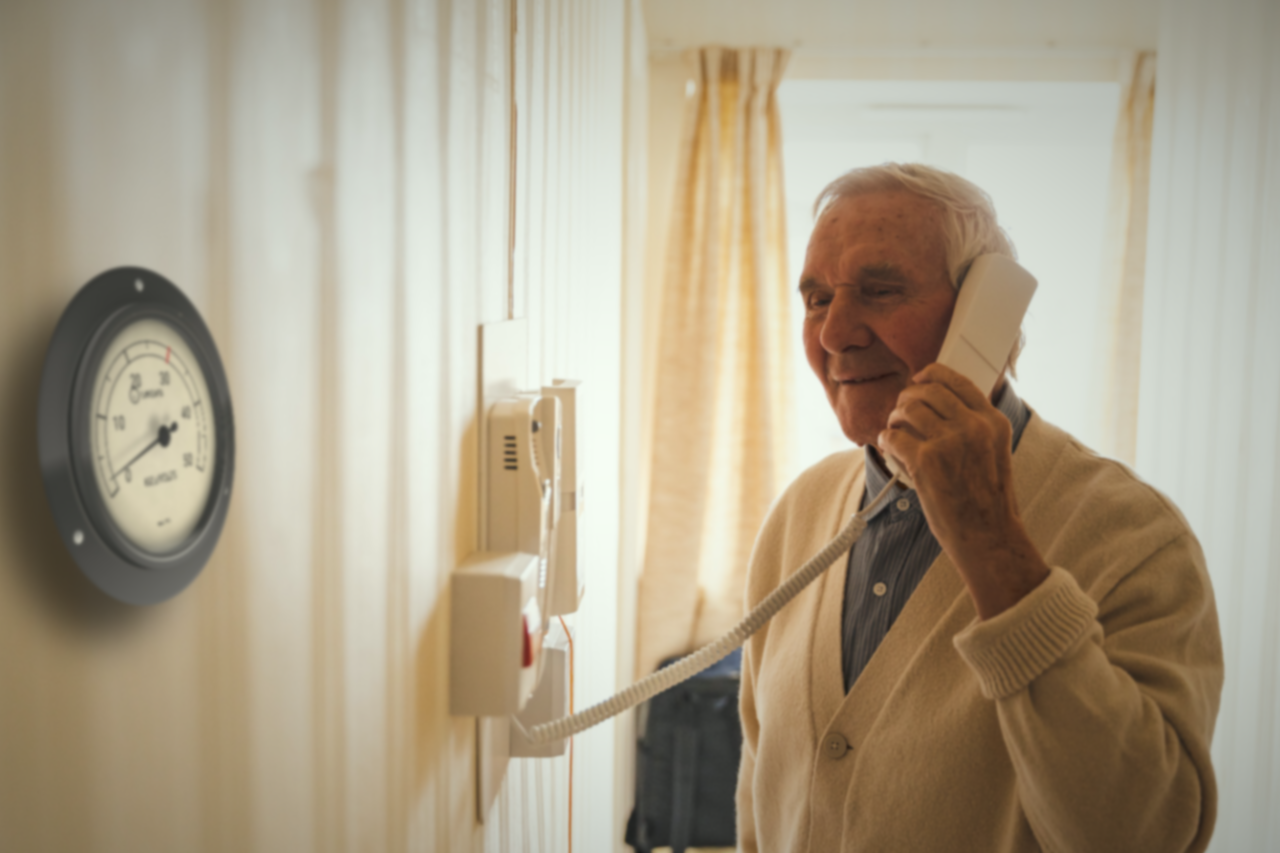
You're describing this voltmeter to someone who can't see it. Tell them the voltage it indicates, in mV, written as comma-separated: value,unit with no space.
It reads 2.5,mV
